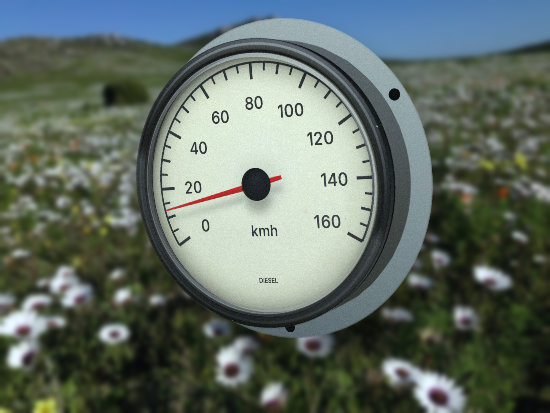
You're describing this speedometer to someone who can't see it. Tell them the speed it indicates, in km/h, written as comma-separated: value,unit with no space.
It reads 12.5,km/h
